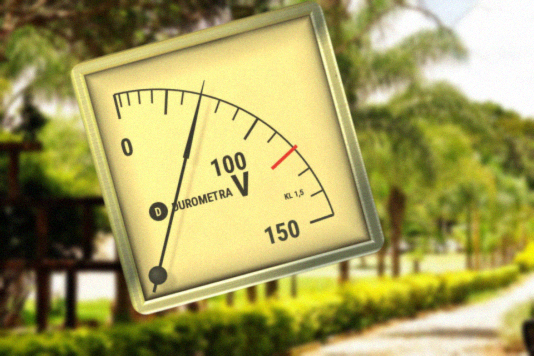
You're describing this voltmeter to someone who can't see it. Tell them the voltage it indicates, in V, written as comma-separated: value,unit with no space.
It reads 70,V
